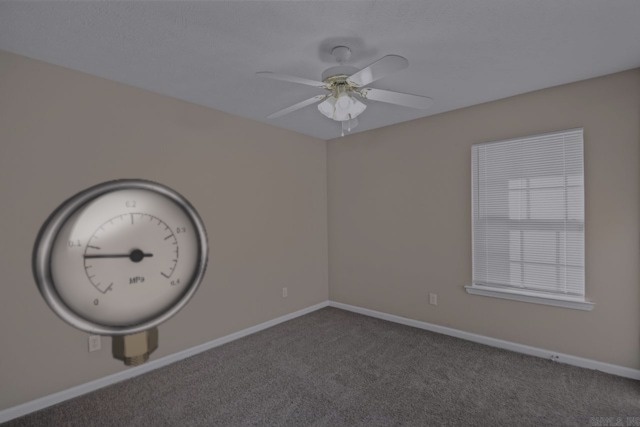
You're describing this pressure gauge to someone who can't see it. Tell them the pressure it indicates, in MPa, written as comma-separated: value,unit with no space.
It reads 0.08,MPa
